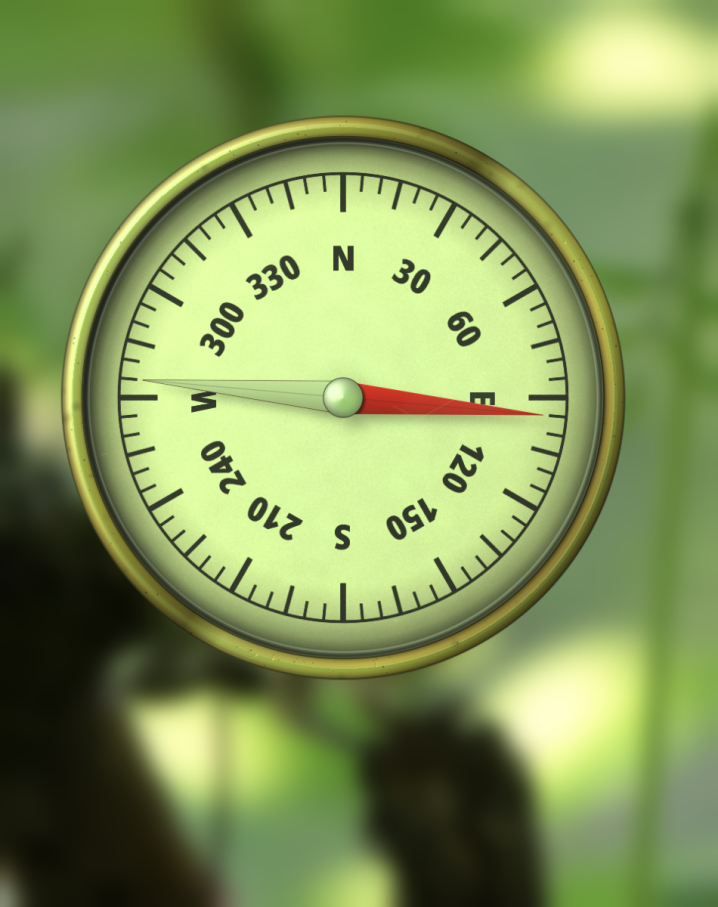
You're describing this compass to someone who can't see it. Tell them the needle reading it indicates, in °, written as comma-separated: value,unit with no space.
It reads 95,°
